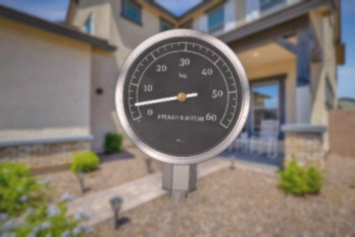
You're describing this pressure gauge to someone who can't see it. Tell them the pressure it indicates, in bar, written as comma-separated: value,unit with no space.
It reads 4,bar
